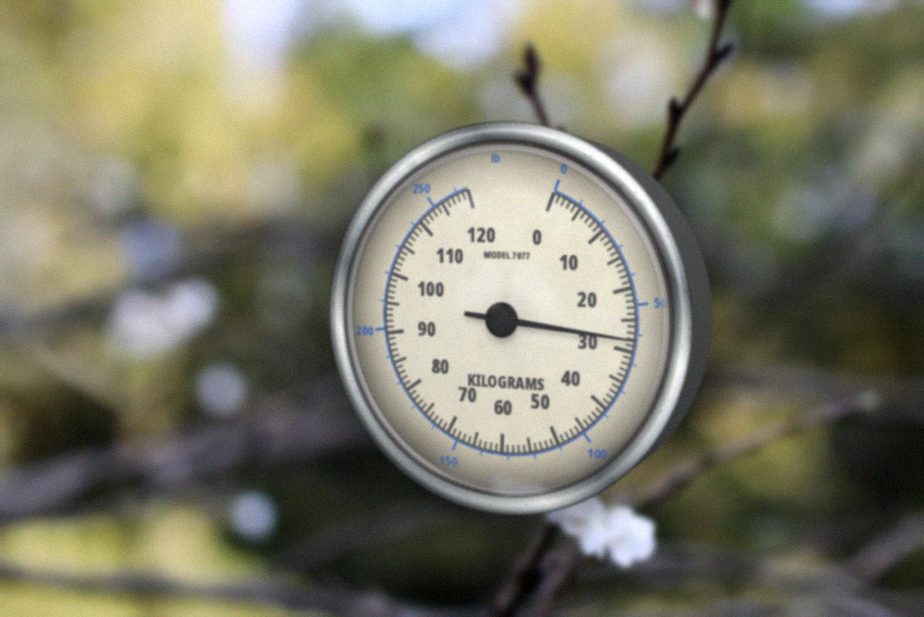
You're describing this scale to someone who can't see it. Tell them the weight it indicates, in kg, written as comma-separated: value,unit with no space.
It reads 28,kg
